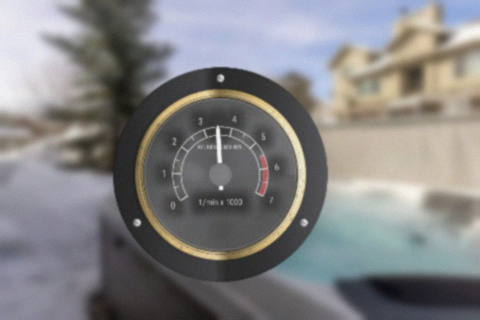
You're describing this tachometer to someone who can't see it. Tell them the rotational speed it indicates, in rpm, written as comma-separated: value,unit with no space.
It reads 3500,rpm
